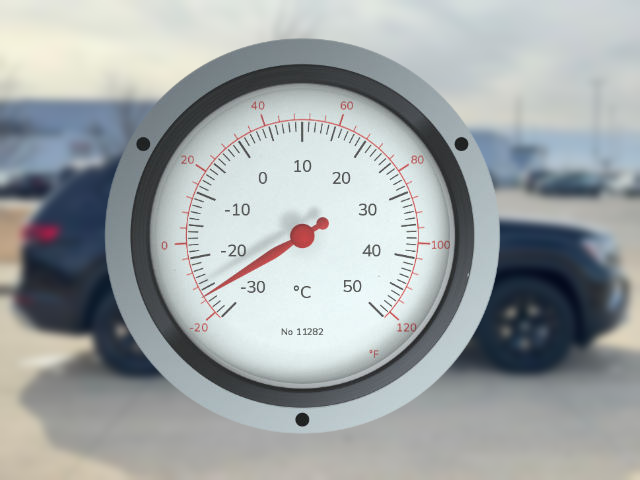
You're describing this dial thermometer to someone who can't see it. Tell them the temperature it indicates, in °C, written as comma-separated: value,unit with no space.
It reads -26,°C
